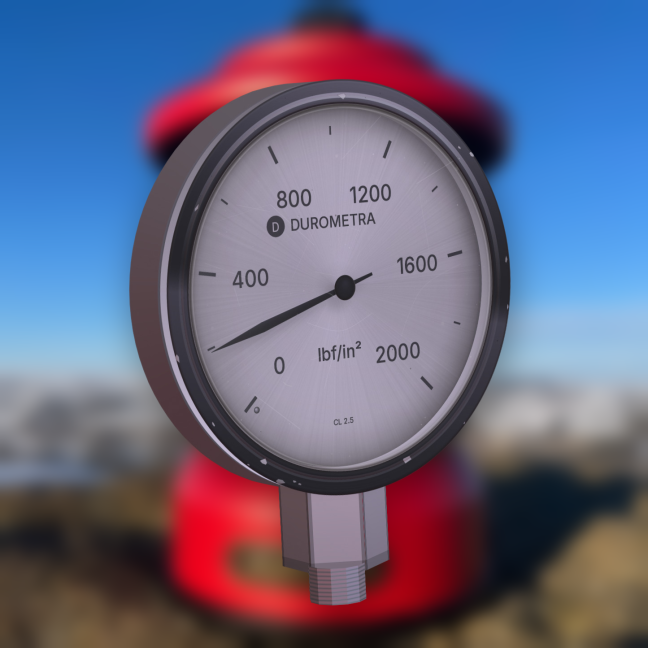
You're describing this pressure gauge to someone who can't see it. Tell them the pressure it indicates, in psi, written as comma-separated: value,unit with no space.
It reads 200,psi
